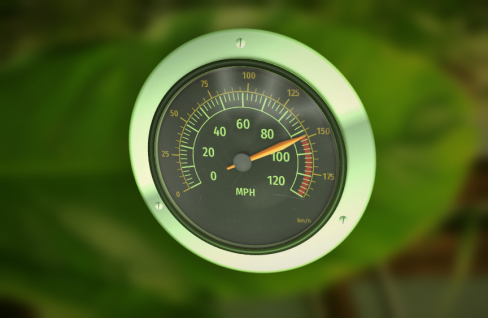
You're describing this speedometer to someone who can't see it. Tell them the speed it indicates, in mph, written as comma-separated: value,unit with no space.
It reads 92,mph
